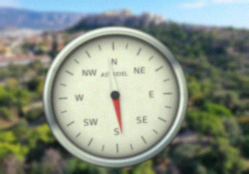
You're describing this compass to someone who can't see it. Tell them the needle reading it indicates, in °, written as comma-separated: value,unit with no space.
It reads 172.5,°
